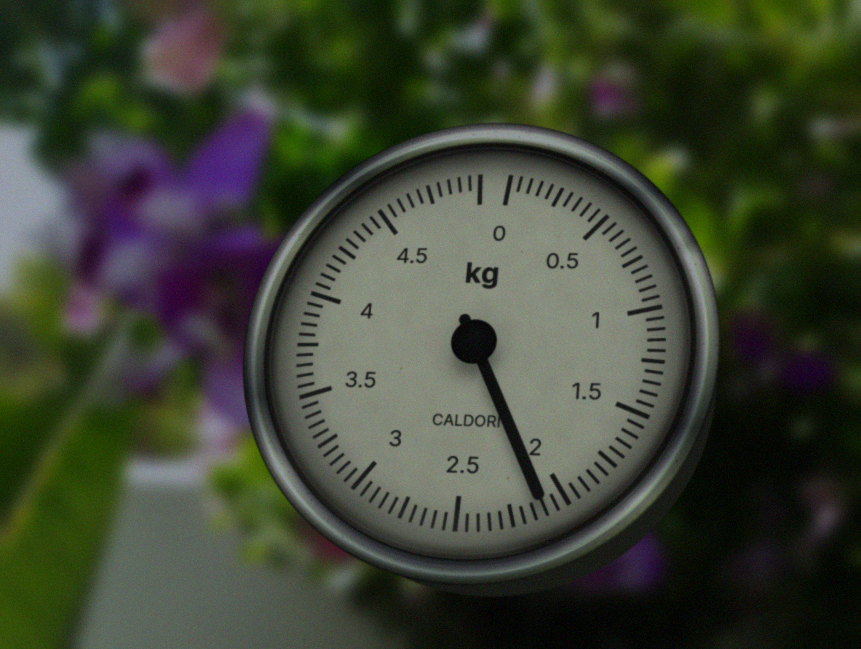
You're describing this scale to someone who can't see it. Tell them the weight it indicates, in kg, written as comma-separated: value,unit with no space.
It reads 2.1,kg
